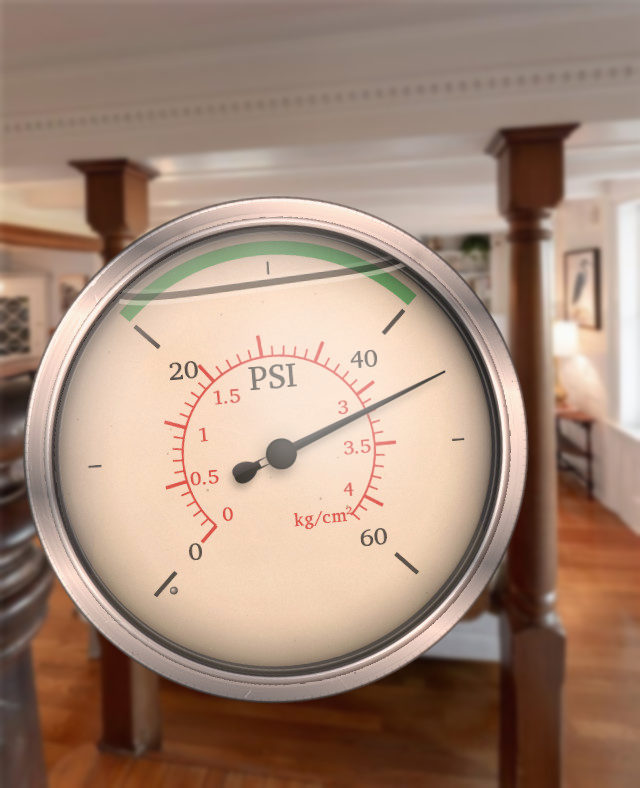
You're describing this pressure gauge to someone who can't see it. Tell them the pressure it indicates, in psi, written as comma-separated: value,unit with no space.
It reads 45,psi
